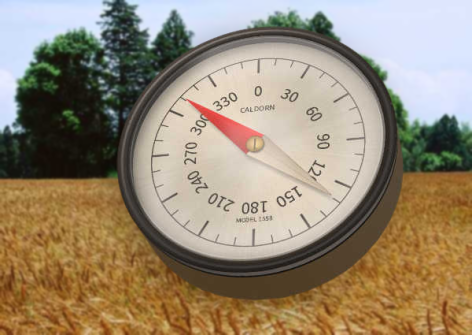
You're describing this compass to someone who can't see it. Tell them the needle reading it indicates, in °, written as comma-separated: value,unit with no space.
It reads 310,°
